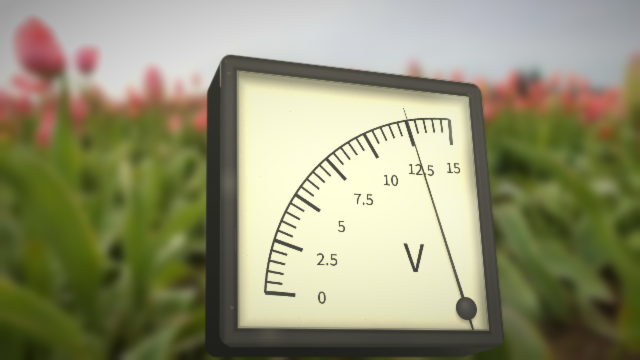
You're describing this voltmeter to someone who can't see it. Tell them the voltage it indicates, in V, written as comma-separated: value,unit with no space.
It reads 12.5,V
